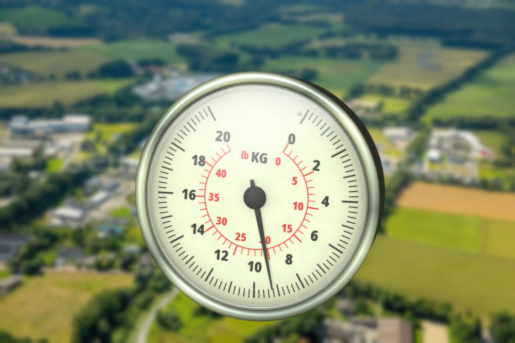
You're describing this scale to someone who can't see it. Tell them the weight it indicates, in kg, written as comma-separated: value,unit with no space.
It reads 9.2,kg
